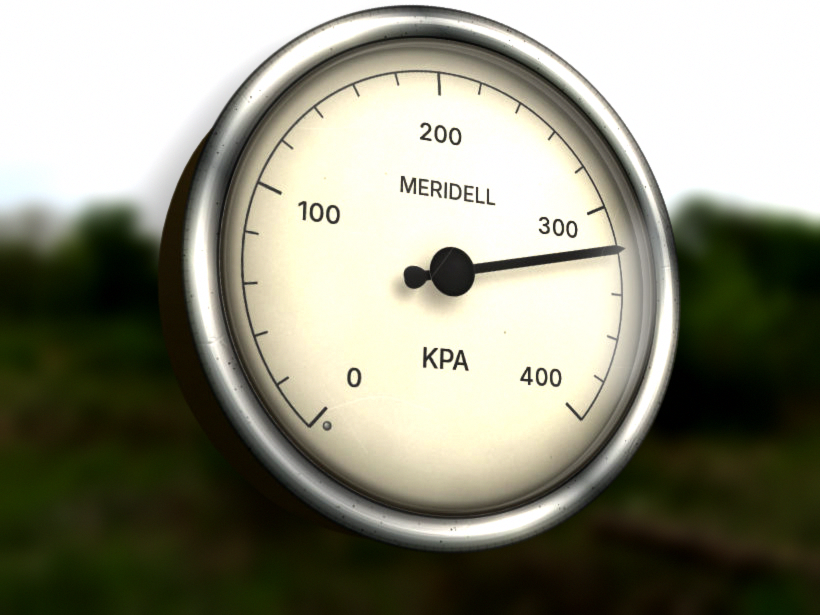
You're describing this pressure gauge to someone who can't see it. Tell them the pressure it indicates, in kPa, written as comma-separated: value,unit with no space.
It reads 320,kPa
